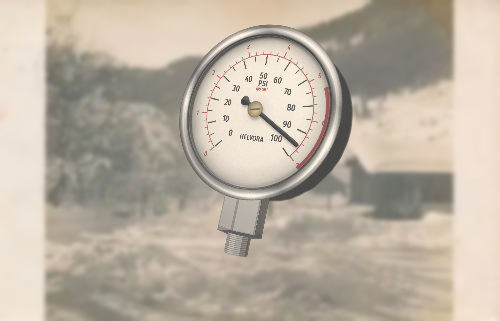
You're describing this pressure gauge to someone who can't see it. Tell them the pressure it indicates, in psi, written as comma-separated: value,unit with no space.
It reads 95,psi
